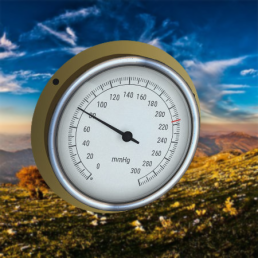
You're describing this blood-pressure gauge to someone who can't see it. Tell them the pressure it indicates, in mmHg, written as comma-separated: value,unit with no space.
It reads 80,mmHg
